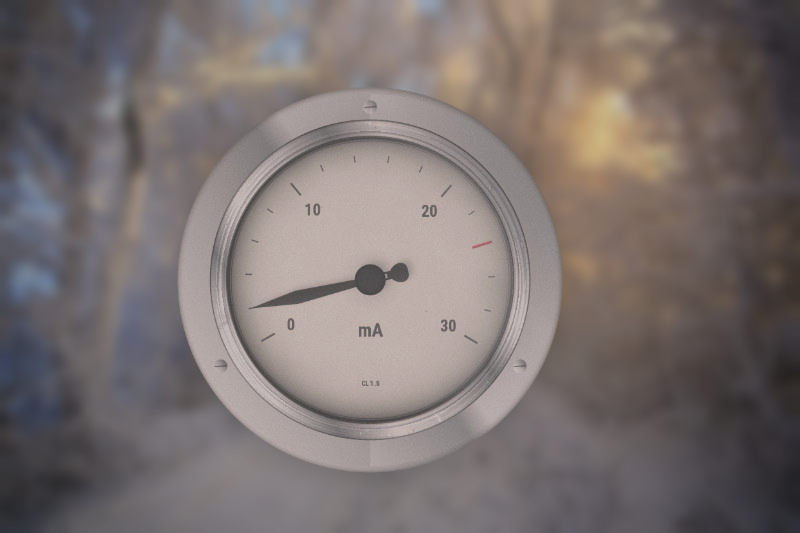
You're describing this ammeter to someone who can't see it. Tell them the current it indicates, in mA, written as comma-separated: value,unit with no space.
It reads 2,mA
